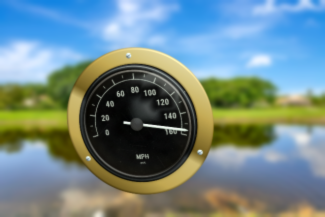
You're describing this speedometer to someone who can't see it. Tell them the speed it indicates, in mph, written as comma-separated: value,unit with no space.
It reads 155,mph
